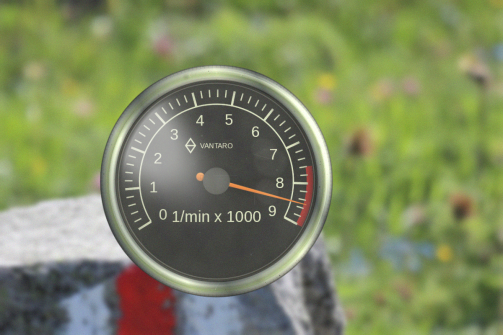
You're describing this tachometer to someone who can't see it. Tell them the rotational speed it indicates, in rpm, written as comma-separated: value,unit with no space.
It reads 8500,rpm
